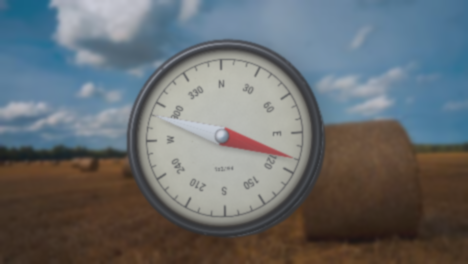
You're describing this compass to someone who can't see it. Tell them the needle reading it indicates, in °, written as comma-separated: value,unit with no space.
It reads 110,°
